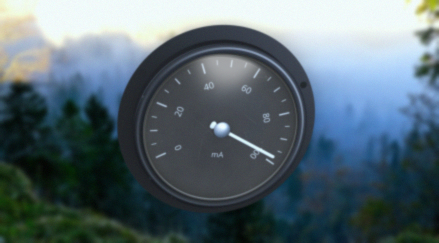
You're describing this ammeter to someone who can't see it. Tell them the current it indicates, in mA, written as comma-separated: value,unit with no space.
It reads 97.5,mA
